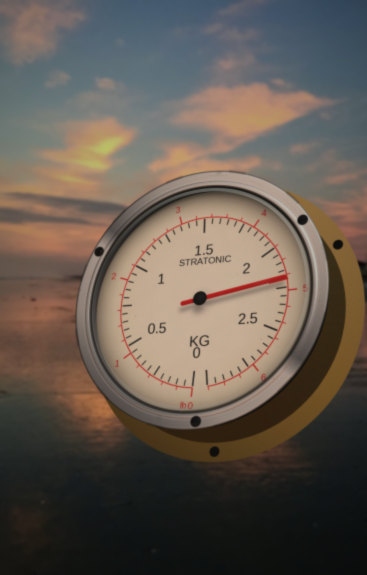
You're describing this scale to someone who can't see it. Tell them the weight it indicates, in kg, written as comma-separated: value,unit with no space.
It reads 2.2,kg
